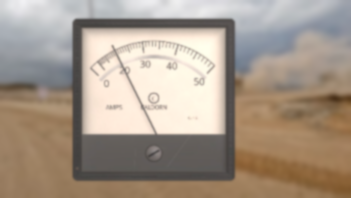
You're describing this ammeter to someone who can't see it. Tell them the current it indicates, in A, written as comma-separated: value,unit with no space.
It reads 20,A
